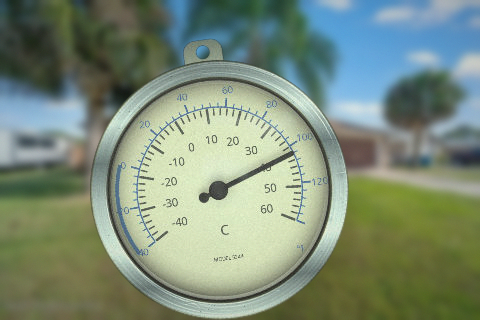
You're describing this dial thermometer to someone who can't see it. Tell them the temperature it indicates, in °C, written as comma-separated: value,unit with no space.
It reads 40,°C
